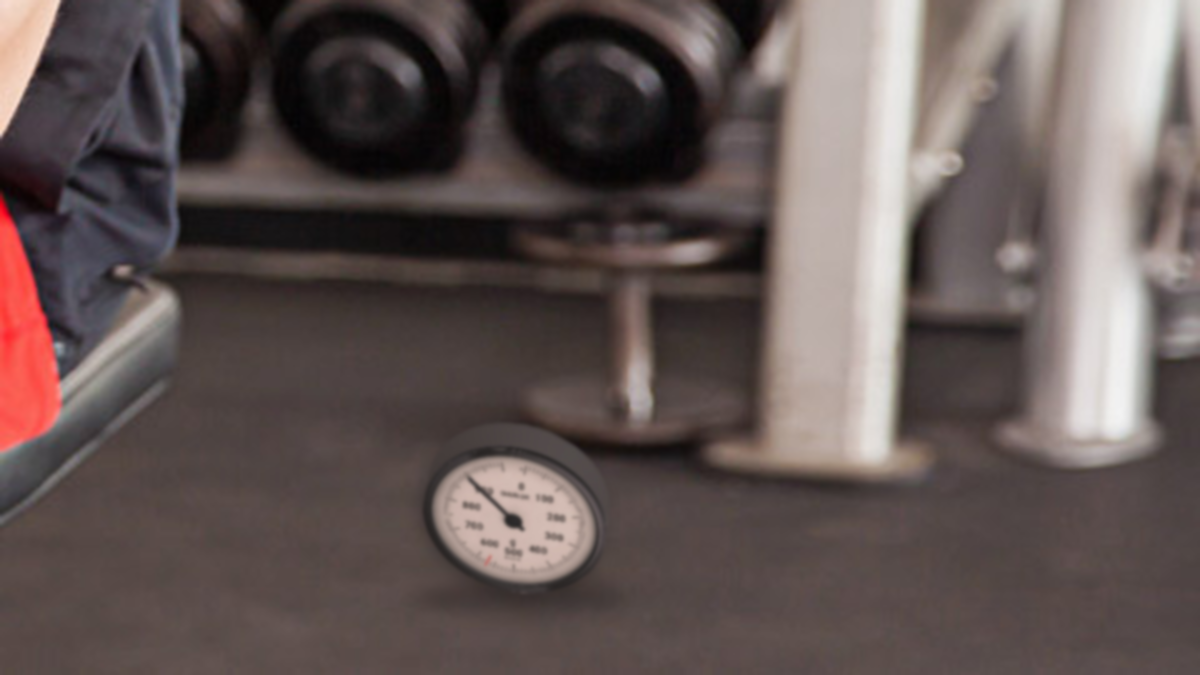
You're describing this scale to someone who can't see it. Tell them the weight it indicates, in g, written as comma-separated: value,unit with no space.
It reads 900,g
